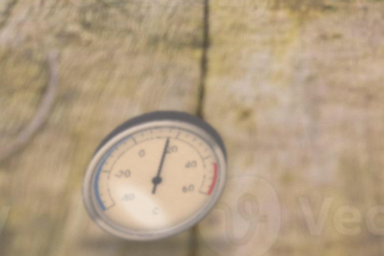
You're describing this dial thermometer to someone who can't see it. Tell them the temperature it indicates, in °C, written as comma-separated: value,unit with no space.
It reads 16,°C
